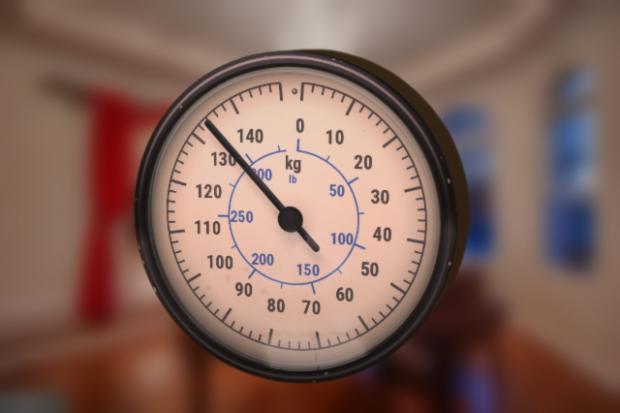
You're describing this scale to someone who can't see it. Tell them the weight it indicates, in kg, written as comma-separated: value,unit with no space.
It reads 134,kg
